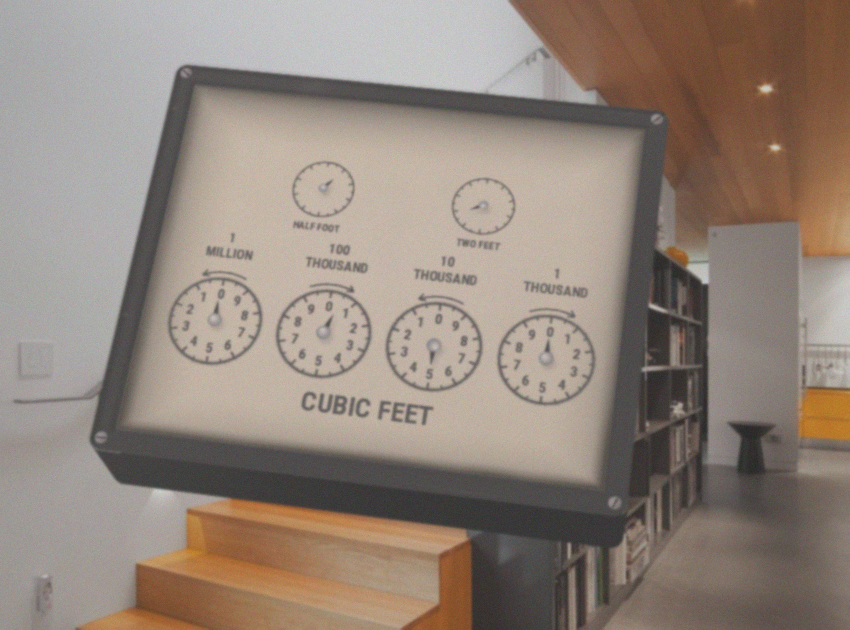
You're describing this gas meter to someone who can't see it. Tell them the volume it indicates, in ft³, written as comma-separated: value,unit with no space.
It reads 5000,ft³
